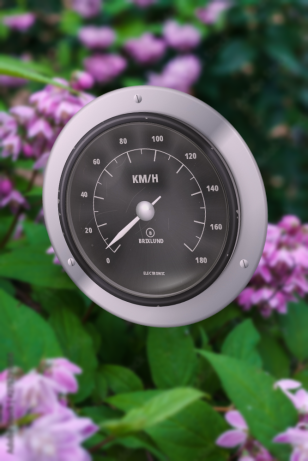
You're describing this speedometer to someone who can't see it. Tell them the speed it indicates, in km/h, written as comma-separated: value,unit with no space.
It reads 5,km/h
